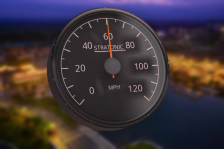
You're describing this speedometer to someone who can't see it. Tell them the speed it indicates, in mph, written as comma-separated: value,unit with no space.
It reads 60,mph
